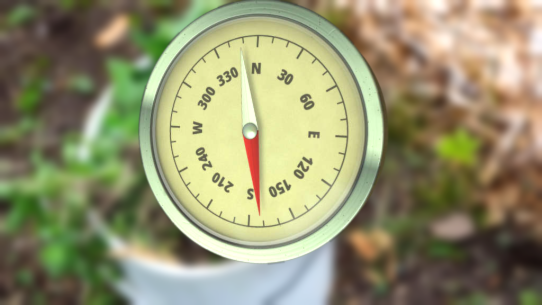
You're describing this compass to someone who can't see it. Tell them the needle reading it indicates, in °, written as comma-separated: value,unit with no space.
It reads 170,°
